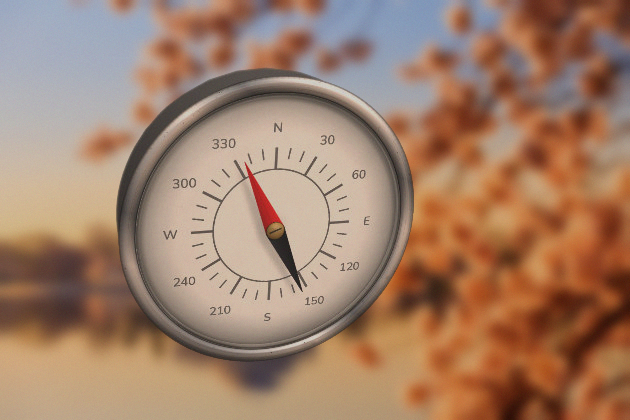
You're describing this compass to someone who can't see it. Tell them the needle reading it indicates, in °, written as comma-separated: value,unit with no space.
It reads 335,°
